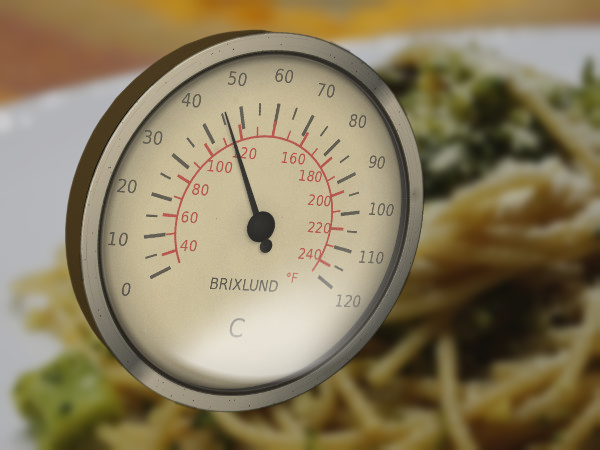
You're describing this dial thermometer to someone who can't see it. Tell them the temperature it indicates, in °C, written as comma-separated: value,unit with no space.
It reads 45,°C
